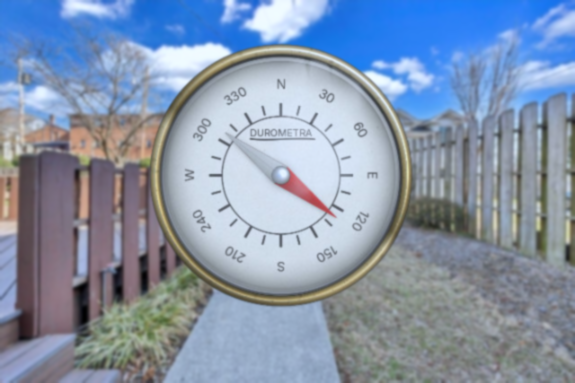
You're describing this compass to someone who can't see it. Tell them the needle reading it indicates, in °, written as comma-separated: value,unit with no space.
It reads 127.5,°
